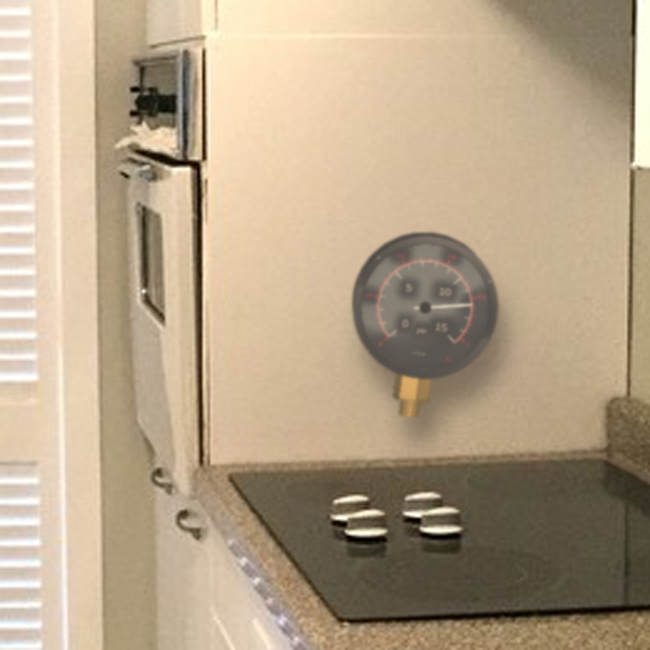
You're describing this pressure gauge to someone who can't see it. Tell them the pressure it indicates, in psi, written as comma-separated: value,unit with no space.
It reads 12,psi
